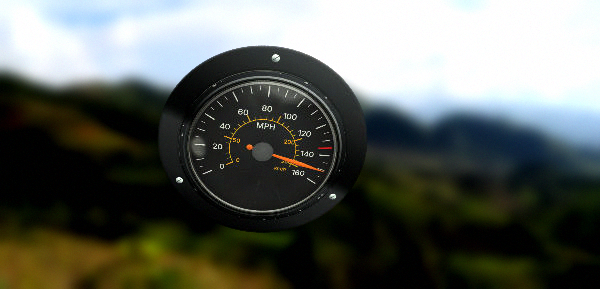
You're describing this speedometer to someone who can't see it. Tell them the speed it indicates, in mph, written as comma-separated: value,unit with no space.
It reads 150,mph
